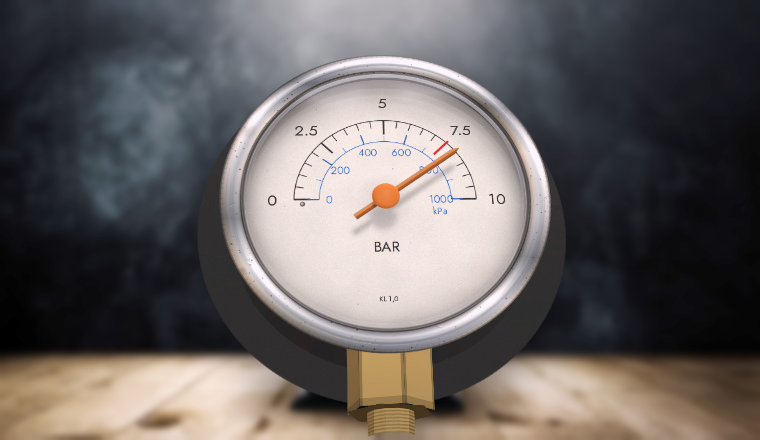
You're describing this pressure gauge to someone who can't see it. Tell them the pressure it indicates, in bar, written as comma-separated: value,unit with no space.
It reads 8,bar
